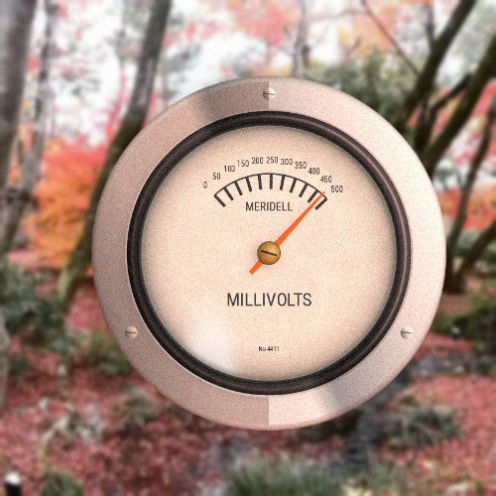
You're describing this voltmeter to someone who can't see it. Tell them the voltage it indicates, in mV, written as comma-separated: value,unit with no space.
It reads 475,mV
